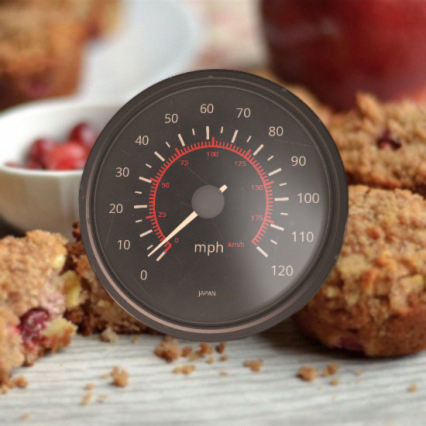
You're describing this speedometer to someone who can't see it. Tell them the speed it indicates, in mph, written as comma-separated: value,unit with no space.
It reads 2.5,mph
